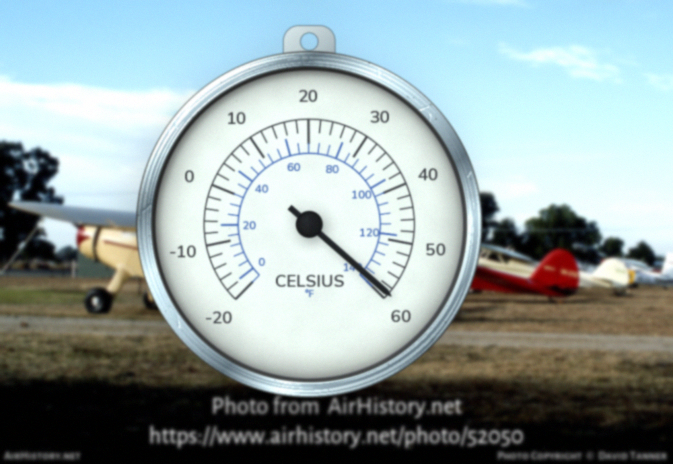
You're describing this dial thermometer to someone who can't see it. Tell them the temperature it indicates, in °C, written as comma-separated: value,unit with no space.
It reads 59,°C
